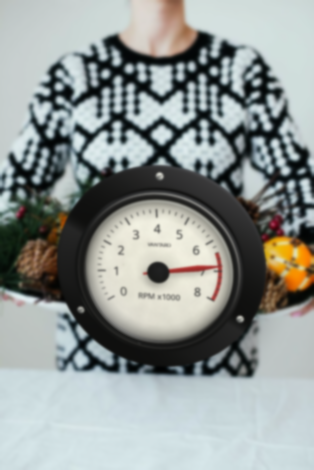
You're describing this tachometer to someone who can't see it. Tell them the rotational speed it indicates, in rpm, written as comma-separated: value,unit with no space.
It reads 6800,rpm
